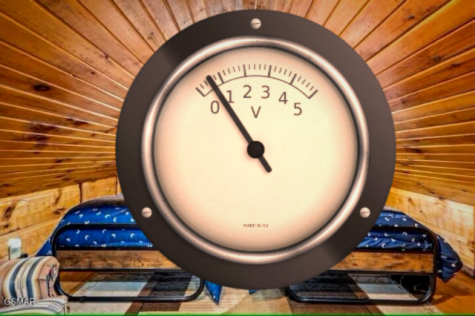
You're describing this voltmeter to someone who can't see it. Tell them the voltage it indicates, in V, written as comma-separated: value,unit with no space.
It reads 0.6,V
